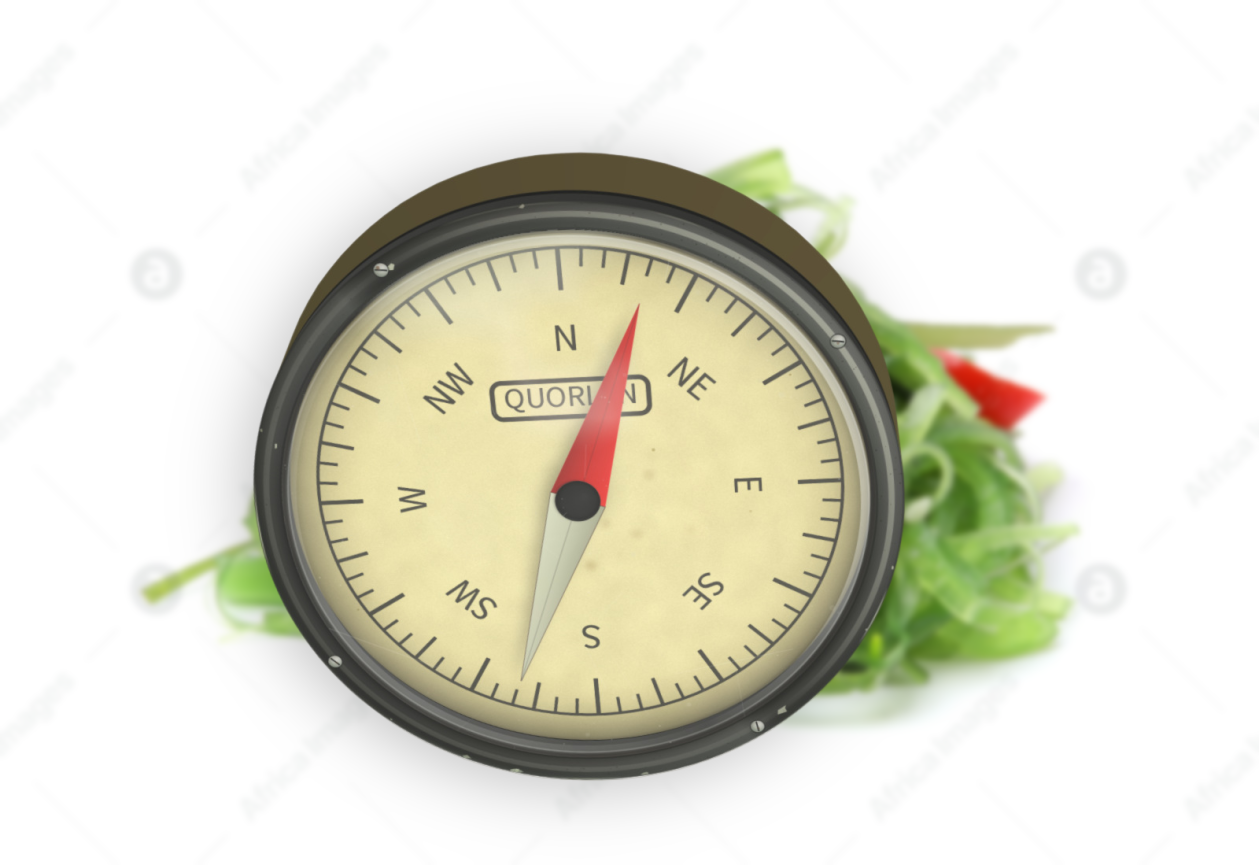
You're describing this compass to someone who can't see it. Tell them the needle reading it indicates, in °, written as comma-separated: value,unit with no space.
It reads 20,°
